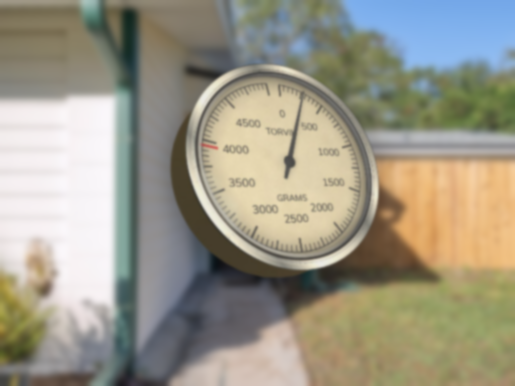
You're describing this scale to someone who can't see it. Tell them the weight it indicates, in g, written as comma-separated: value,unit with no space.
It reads 250,g
